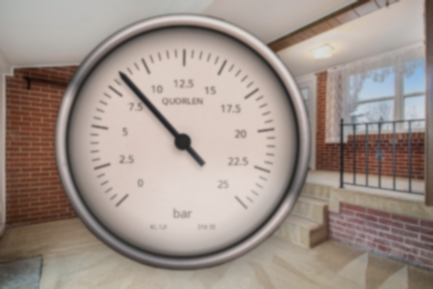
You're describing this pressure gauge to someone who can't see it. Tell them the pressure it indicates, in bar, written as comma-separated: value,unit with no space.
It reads 8.5,bar
